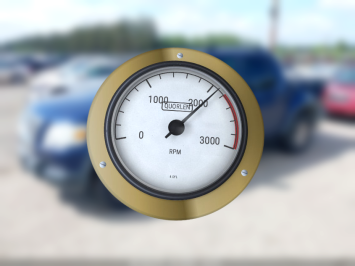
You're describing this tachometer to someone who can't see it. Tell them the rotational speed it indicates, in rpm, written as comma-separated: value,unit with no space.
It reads 2100,rpm
